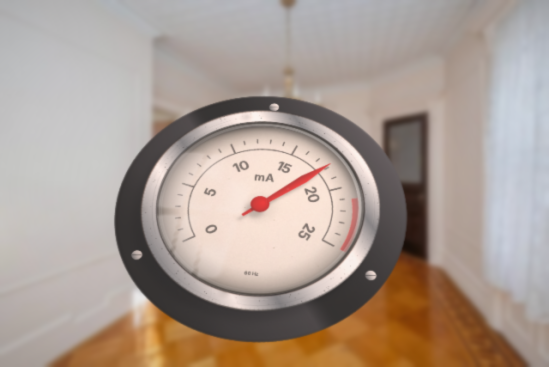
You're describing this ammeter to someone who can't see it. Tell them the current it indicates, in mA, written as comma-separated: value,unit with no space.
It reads 18,mA
